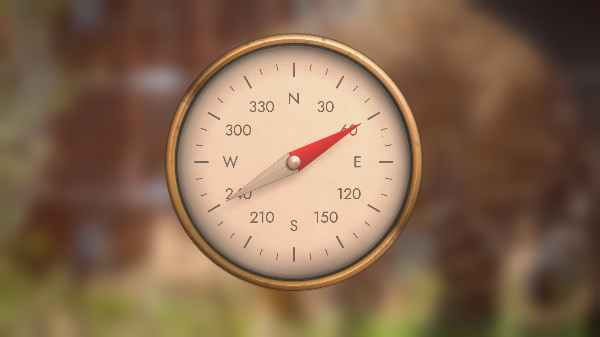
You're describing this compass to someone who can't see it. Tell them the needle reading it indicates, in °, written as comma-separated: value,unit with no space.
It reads 60,°
